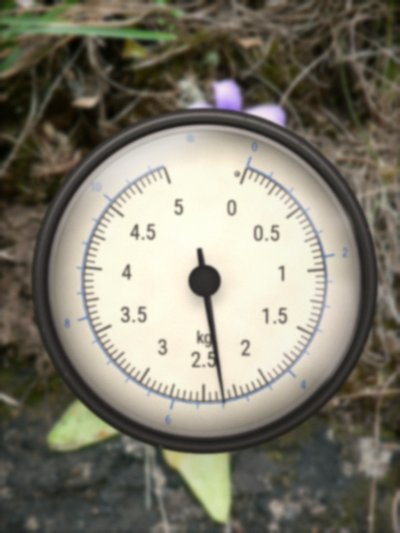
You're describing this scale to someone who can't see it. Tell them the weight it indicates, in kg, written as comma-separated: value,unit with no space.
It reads 2.35,kg
